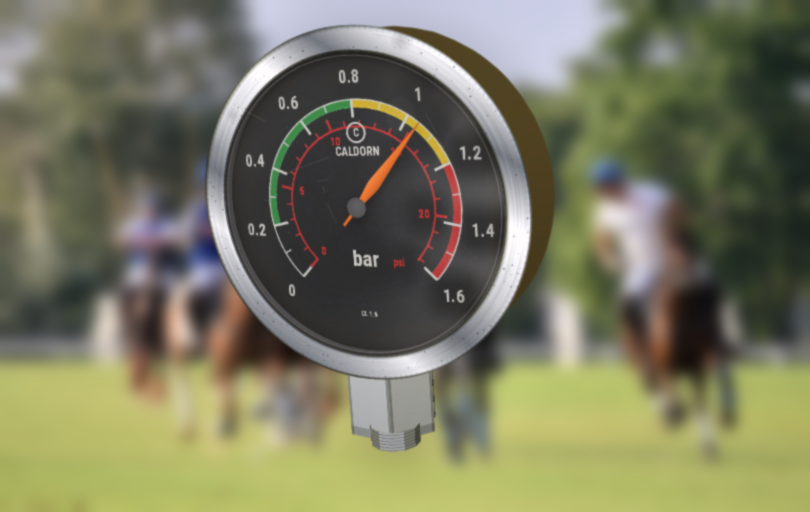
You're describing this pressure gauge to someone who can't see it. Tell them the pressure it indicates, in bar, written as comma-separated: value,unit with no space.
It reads 1.05,bar
